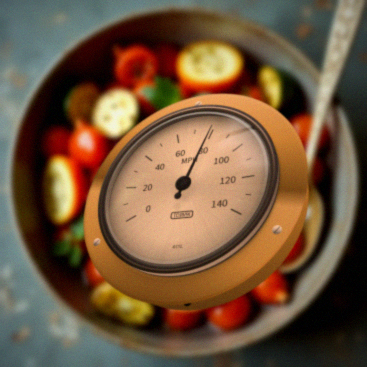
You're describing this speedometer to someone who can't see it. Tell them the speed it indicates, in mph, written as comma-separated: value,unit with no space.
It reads 80,mph
